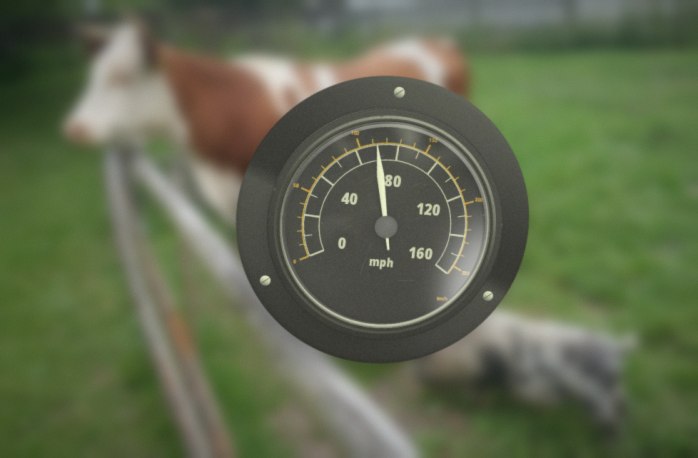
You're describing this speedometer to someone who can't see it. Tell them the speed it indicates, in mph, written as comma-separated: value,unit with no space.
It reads 70,mph
